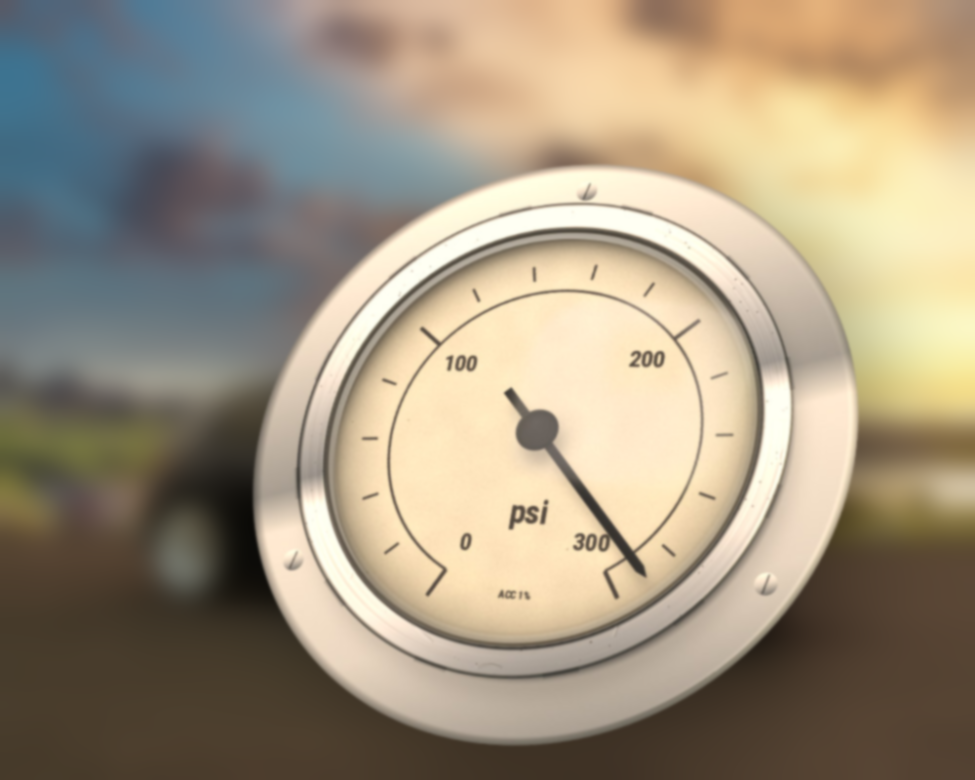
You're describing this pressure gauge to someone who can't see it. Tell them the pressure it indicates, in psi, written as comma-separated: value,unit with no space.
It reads 290,psi
